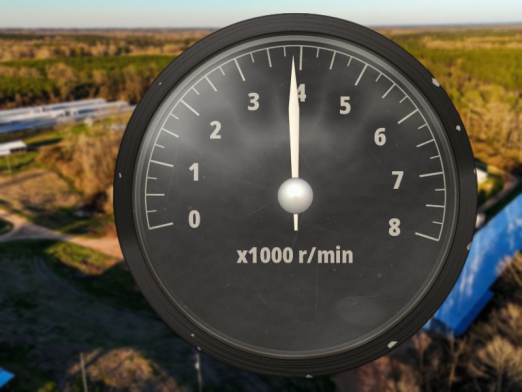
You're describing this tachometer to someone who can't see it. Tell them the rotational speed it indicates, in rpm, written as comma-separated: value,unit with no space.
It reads 3875,rpm
